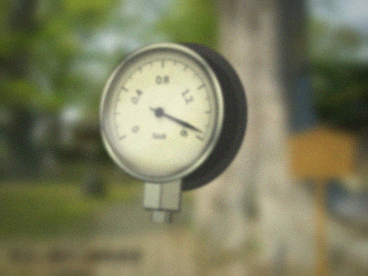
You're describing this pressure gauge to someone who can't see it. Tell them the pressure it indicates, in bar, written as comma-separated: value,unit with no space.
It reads 1.55,bar
